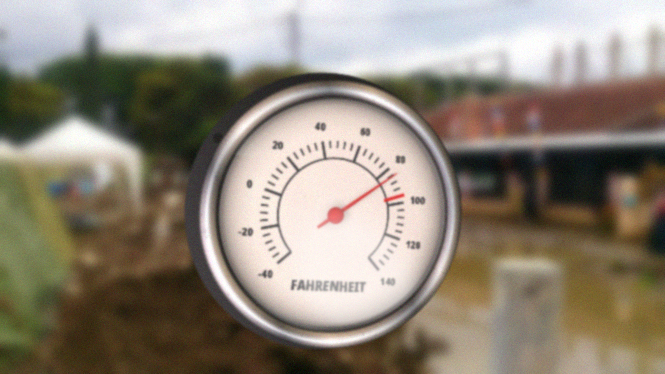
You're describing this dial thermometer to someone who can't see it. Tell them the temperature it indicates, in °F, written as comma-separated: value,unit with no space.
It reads 84,°F
